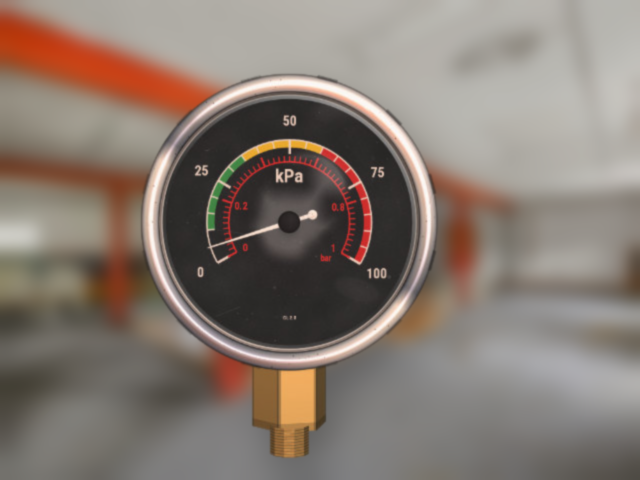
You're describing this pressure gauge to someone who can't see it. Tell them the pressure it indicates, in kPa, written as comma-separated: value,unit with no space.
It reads 5,kPa
